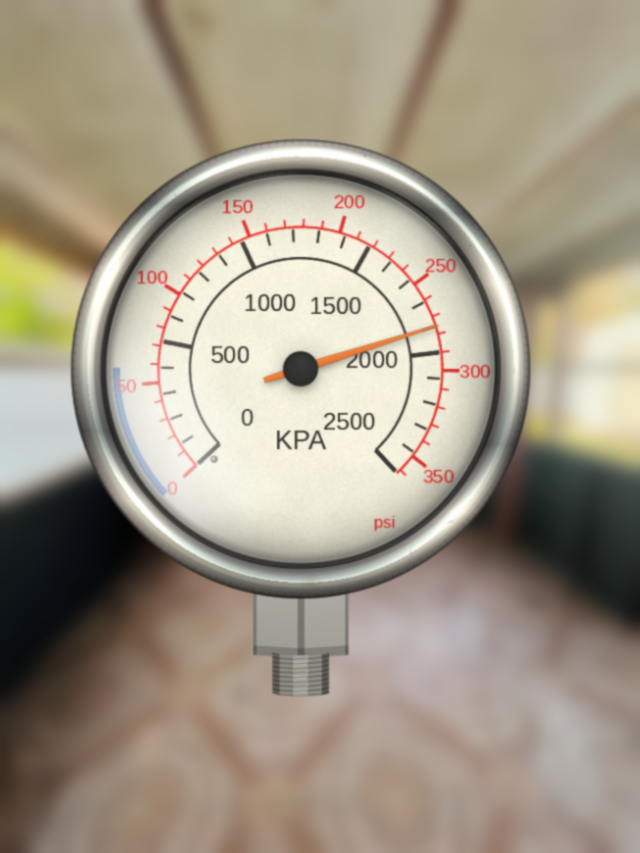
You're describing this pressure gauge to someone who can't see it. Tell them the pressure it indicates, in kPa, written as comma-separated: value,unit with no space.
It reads 1900,kPa
